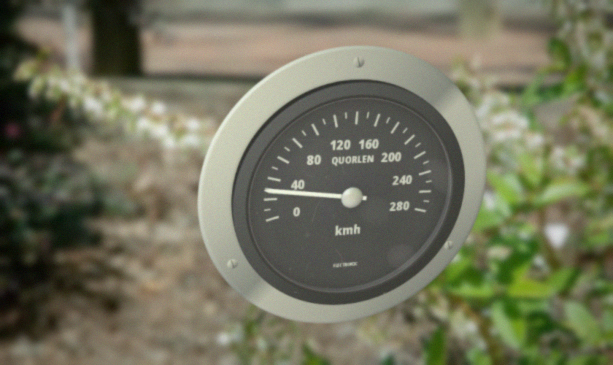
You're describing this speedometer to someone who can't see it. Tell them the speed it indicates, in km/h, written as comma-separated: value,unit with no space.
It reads 30,km/h
